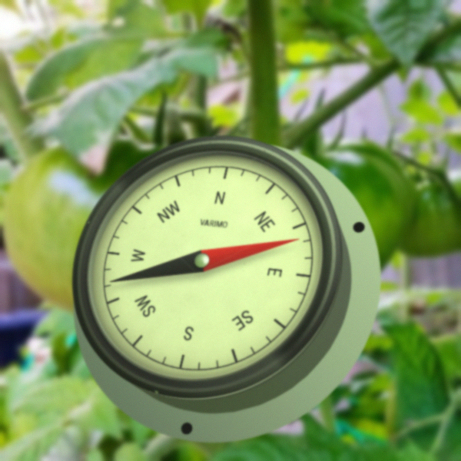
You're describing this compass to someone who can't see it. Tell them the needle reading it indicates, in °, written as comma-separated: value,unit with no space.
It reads 70,°
